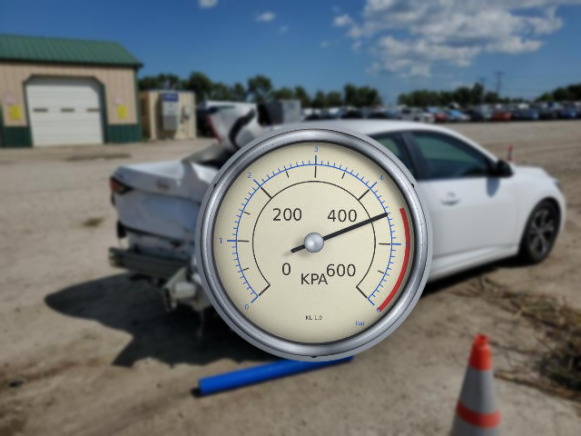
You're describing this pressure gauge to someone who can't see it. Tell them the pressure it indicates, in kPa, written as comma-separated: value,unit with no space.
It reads 450,kPa
